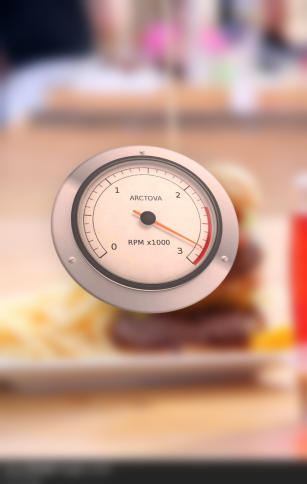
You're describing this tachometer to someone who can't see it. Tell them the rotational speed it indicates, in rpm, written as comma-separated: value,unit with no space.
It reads 2800,rpm
